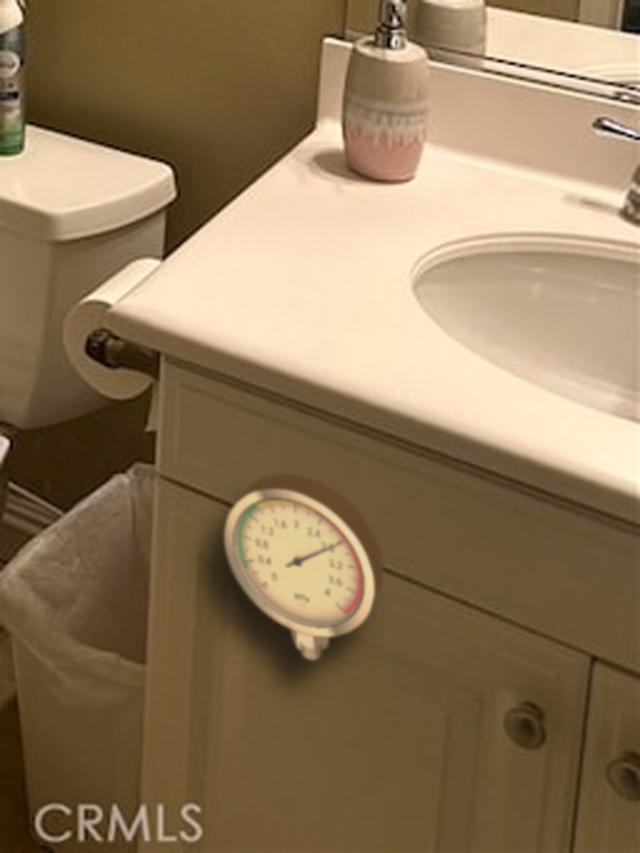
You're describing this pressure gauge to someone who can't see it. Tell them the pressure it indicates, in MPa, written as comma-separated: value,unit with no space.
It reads 2.8,MPa
